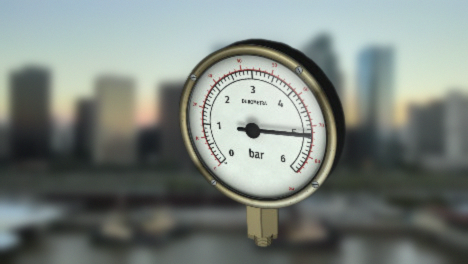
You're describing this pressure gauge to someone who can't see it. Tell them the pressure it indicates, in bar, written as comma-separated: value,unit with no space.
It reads 5,bar
